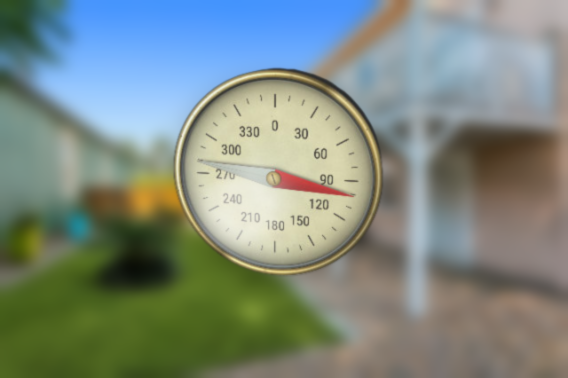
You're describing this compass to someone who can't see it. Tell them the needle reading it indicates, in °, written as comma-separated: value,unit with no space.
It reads 100,°
